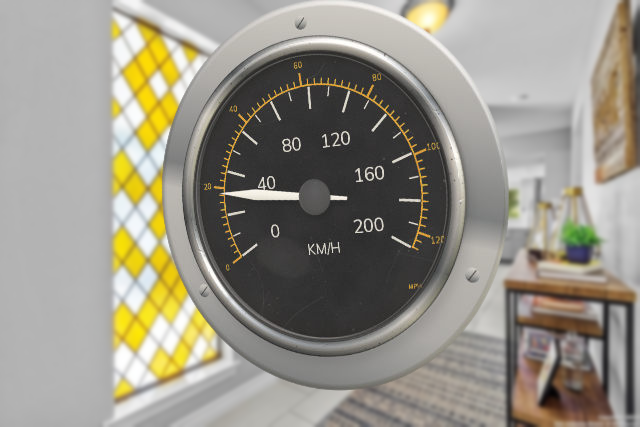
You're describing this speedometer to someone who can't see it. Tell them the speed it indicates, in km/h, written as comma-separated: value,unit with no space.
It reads 30,km/h
